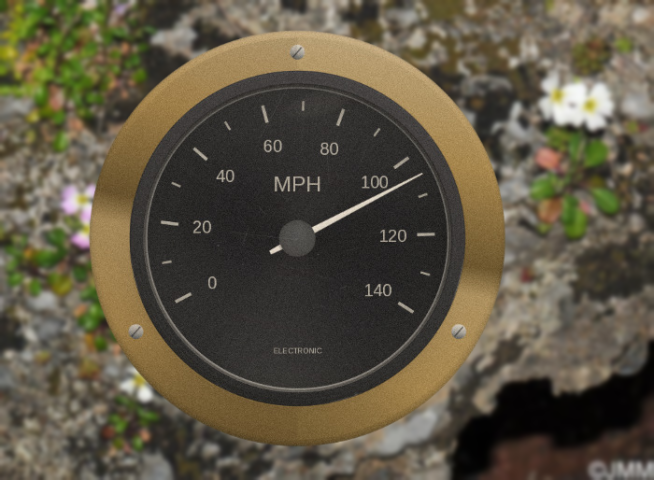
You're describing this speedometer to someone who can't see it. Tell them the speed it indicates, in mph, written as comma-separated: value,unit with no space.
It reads 105,mph
